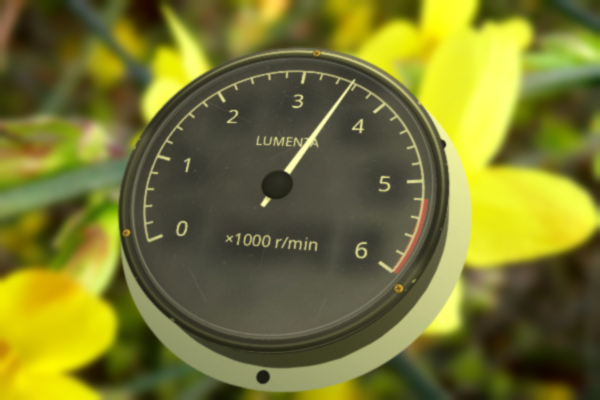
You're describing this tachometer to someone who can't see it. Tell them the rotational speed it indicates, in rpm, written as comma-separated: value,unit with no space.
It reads 3600,rpm
